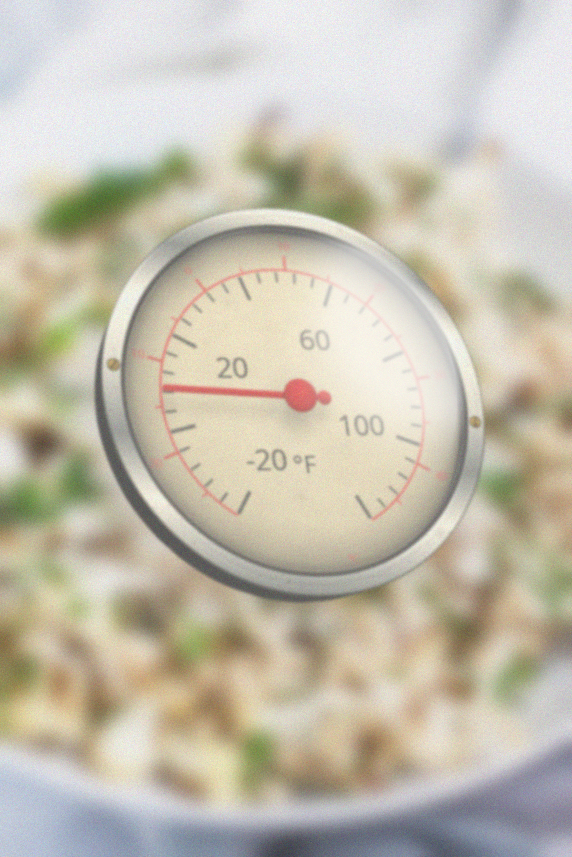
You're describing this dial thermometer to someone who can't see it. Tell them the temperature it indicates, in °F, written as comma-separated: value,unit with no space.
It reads 8,°F
